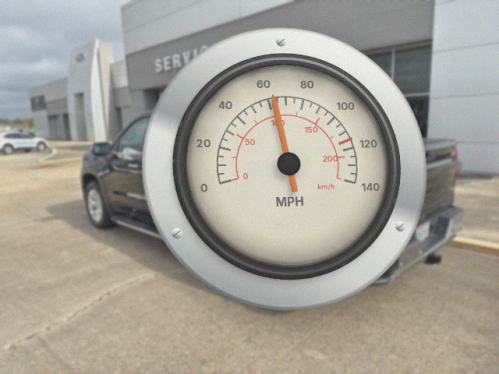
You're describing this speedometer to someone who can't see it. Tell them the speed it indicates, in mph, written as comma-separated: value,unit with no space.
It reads 62.5,mph
